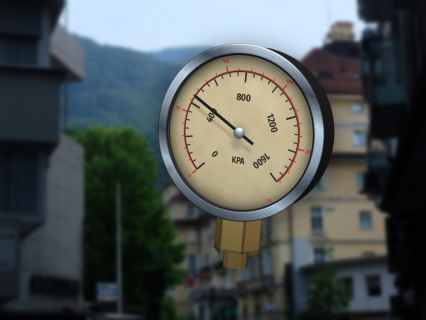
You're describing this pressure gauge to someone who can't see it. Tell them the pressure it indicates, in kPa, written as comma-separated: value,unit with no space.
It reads 450,kPa
